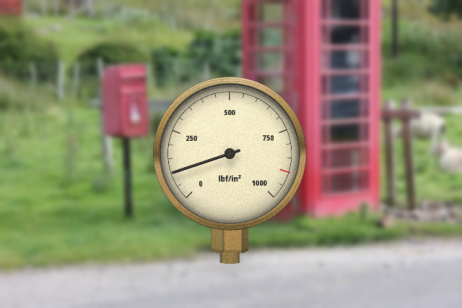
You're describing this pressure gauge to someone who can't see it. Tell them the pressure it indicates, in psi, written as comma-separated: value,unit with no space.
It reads 100,psi
